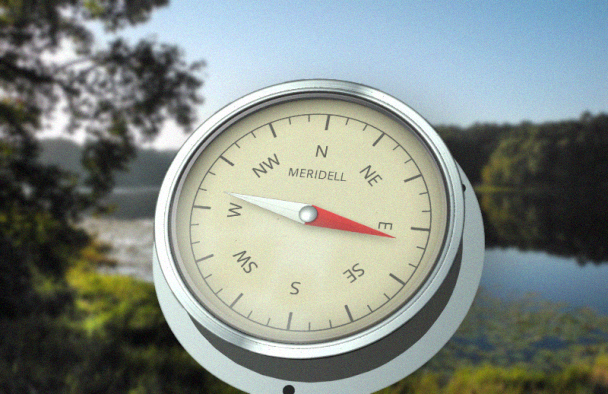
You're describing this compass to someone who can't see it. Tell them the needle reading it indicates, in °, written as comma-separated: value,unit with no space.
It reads 100,°
